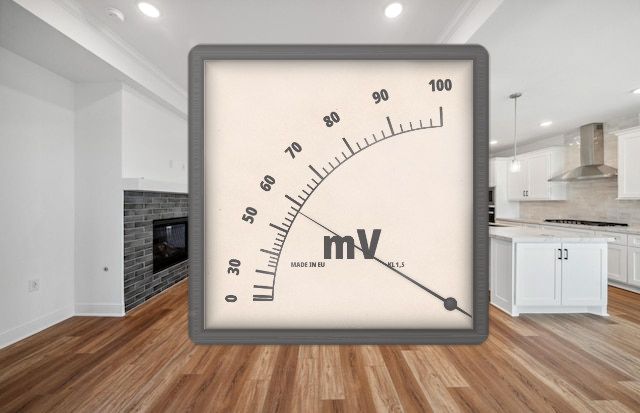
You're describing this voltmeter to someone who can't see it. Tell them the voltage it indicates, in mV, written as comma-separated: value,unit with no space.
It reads 58,mV
